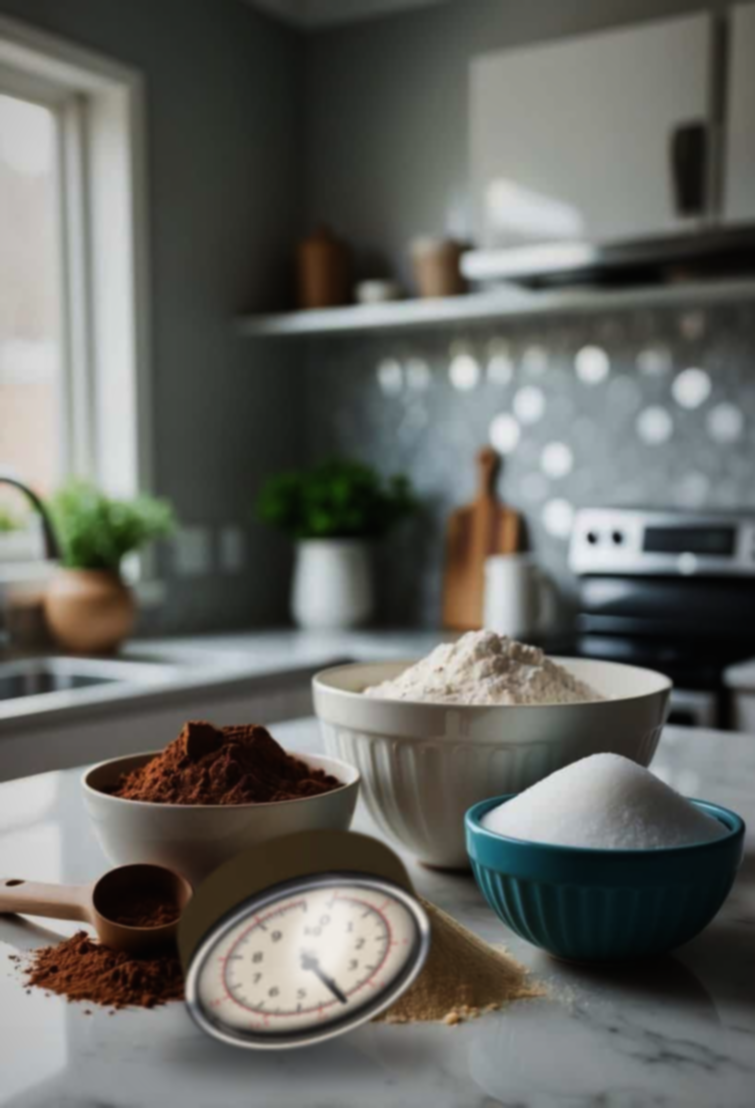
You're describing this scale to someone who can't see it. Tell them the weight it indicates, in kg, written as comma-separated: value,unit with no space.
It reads 4,kg
